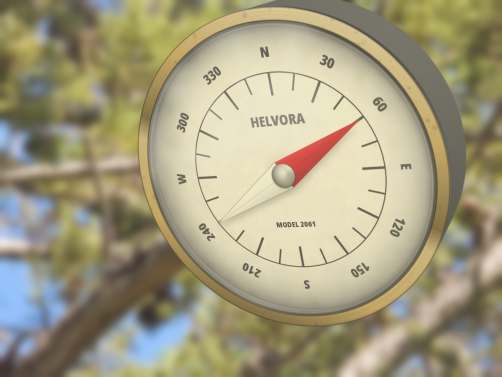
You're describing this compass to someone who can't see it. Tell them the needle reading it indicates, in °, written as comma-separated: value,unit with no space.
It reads 60,°
